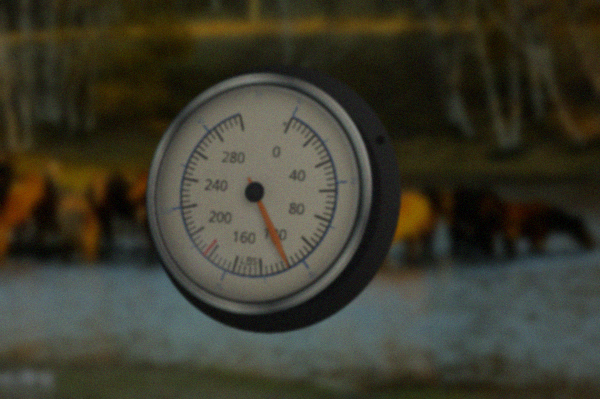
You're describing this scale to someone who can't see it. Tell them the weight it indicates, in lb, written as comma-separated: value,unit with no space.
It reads 120,lb
